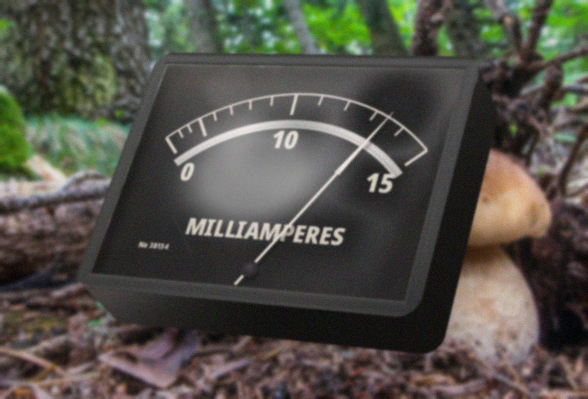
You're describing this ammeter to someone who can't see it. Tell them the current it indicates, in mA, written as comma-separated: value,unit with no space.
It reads 13.5,mA
